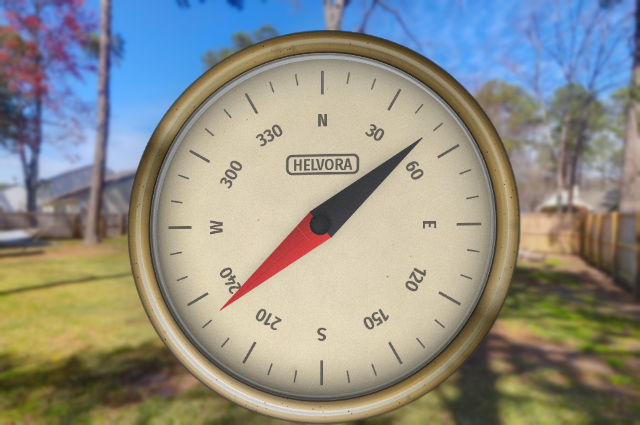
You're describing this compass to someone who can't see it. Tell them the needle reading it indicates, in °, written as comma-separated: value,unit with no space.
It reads 230,°
